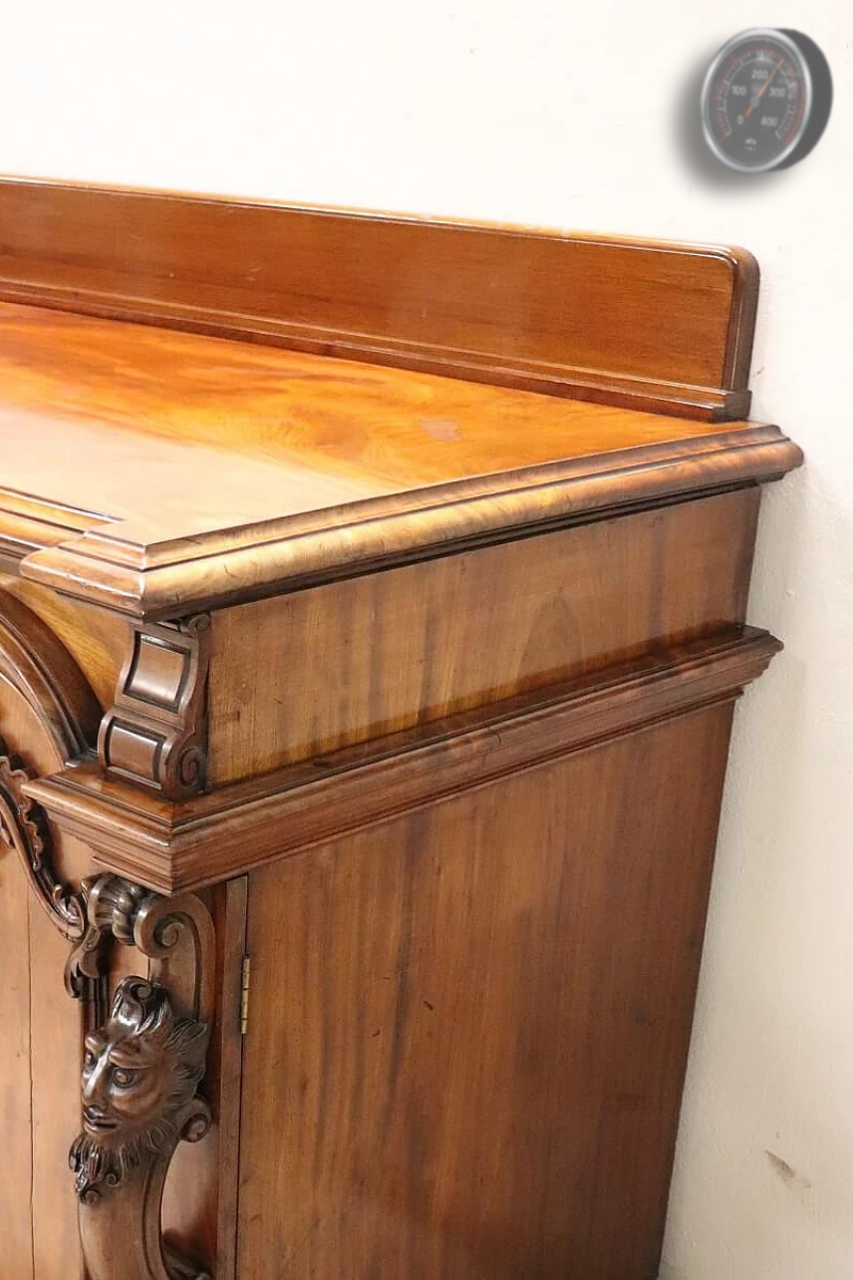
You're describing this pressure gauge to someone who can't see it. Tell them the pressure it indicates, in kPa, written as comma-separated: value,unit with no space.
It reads 250,kPa
